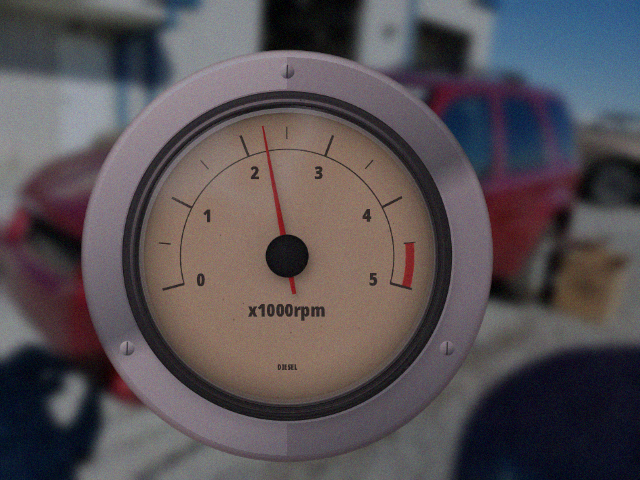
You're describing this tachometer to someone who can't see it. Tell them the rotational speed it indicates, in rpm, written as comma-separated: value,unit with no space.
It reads 2250,rpm
